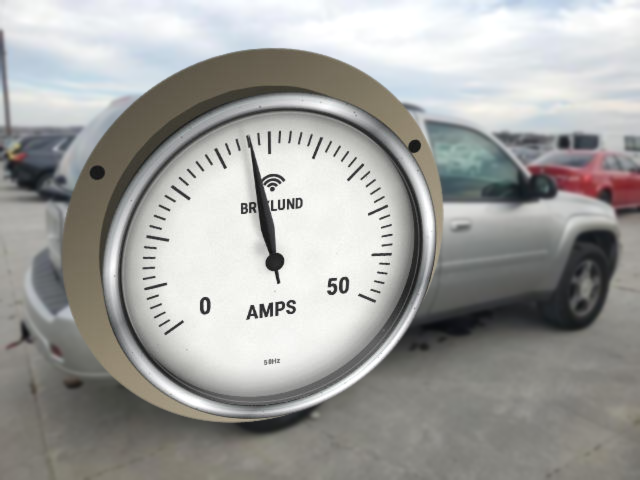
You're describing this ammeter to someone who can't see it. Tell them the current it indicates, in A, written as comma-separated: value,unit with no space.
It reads 23,A
